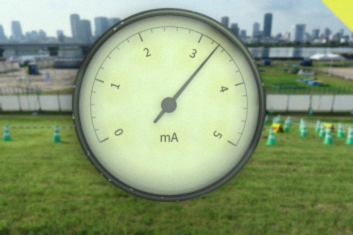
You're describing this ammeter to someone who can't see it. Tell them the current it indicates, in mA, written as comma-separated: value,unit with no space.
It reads 3.3,mA
